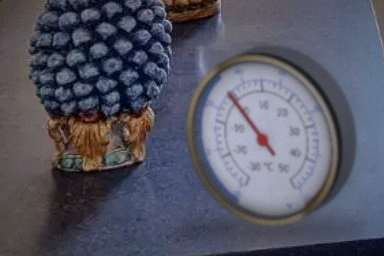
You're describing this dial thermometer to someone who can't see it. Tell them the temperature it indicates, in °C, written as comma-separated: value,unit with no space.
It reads 0,°C
